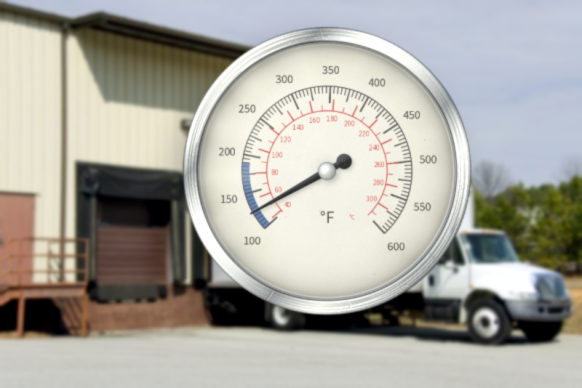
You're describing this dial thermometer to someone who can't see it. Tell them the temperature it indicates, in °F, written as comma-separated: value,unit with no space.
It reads 125,°F
